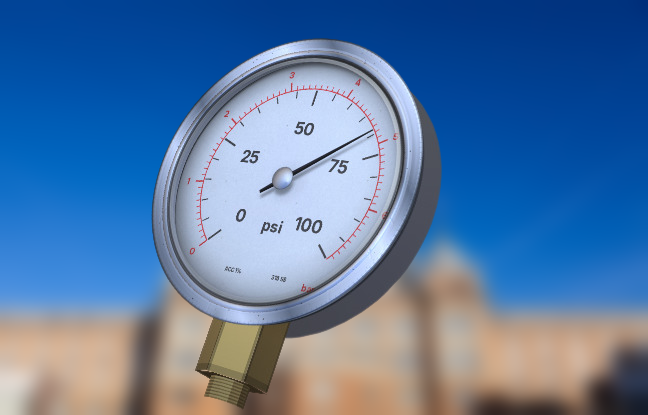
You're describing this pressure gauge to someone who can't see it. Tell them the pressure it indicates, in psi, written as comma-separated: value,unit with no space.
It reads 70,psi
